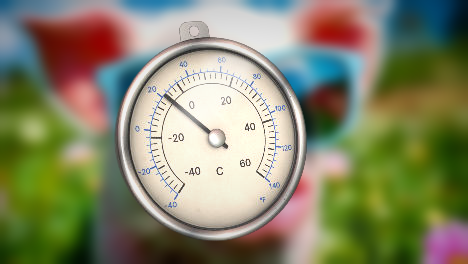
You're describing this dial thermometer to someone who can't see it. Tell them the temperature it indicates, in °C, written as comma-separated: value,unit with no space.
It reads -6,°C
